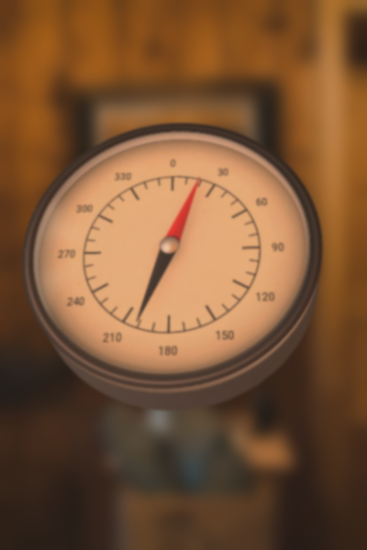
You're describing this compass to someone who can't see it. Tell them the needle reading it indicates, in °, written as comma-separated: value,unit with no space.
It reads 20,°
